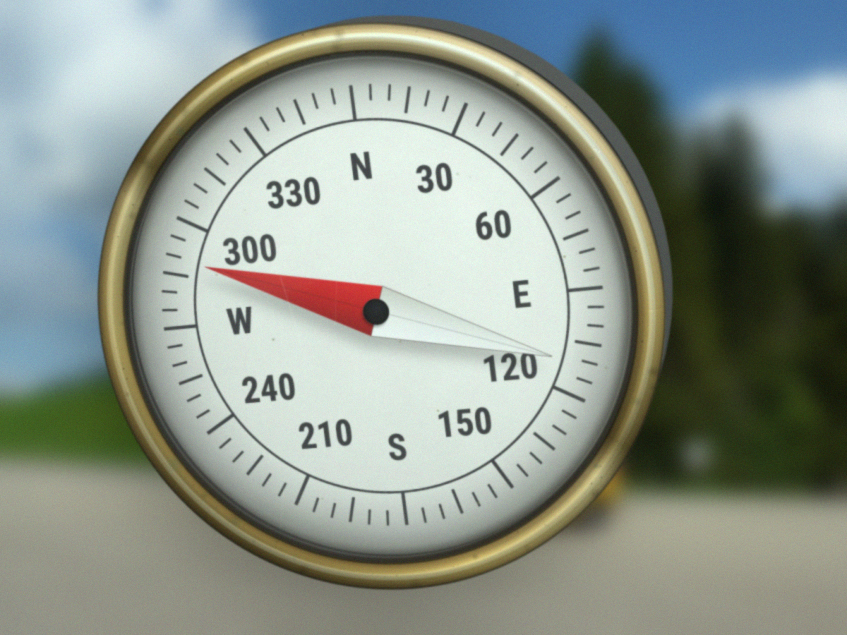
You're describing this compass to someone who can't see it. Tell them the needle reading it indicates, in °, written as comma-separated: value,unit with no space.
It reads 290,°
